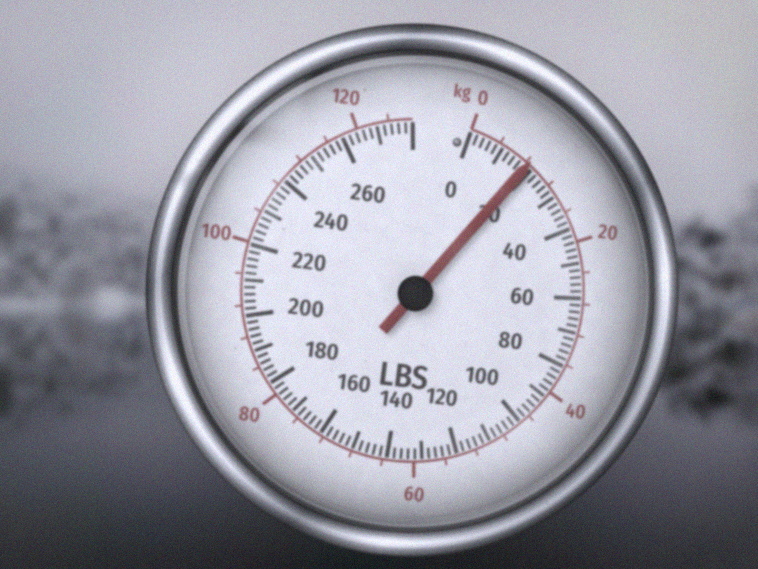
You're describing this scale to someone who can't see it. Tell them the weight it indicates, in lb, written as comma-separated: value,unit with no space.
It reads 18,lb
